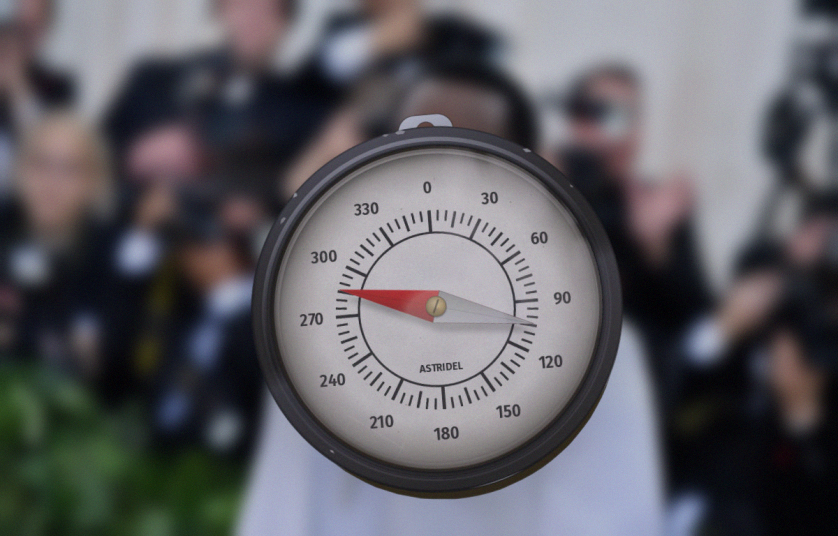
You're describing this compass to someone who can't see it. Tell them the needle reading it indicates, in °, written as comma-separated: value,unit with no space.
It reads 285,°
